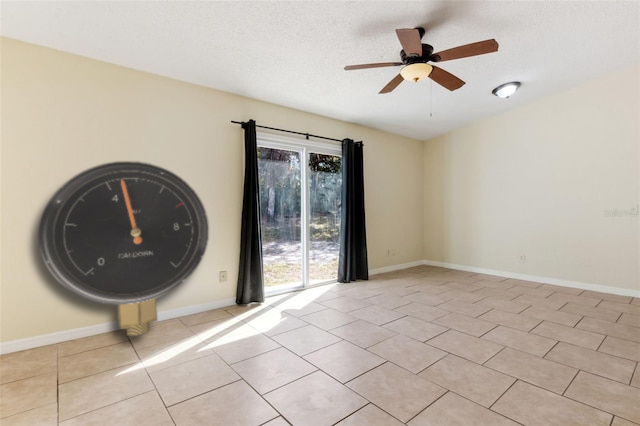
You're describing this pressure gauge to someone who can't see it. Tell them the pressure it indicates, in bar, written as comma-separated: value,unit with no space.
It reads 4.5,bar
